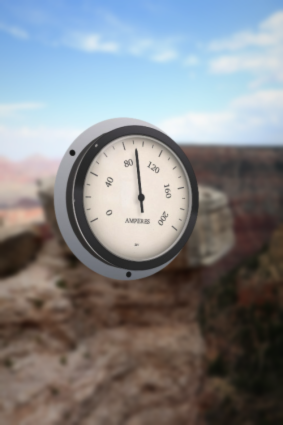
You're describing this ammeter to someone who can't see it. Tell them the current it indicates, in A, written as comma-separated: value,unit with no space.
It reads 90,A
